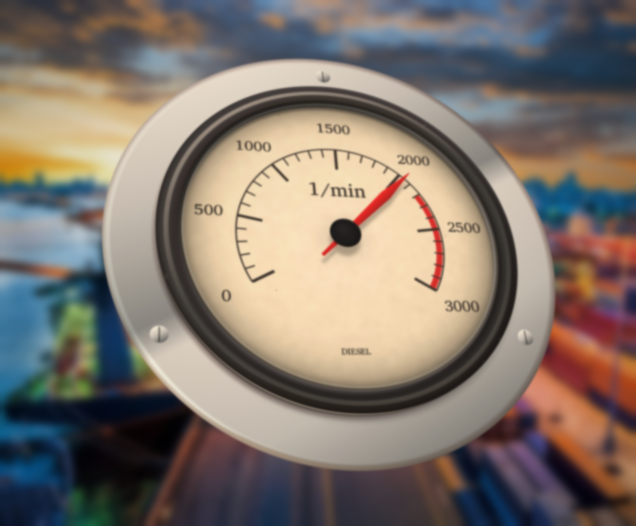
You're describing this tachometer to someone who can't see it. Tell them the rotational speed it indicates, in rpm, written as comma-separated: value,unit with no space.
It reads 2050,rpm
